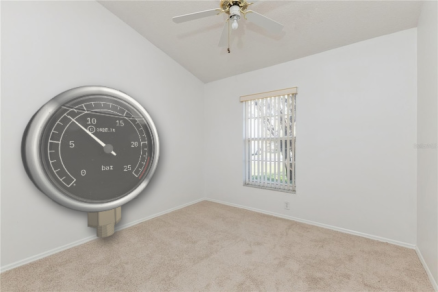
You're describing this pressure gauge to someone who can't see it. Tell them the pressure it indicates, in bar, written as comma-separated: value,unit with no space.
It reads 8,bar
